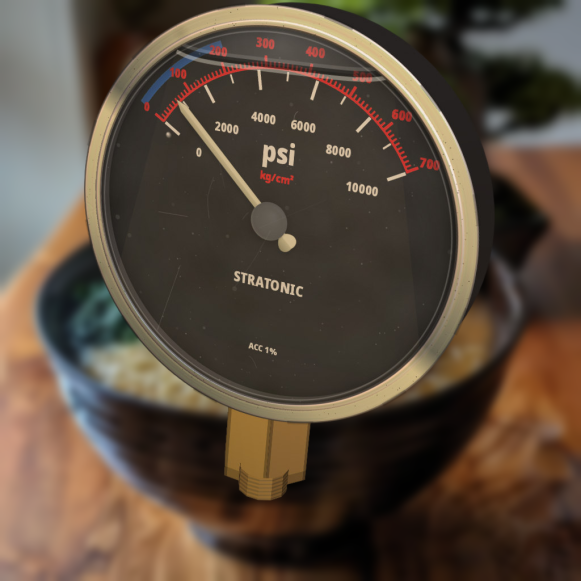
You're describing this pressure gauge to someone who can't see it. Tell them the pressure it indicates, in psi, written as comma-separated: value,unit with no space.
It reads 1000,psi
